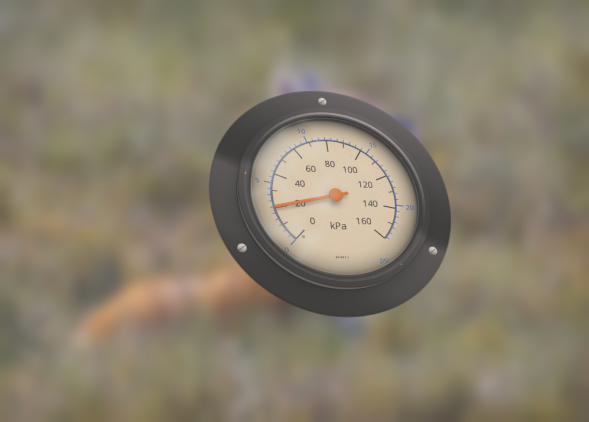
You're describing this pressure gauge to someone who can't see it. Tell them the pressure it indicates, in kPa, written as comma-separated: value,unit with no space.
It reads 20,kPa
